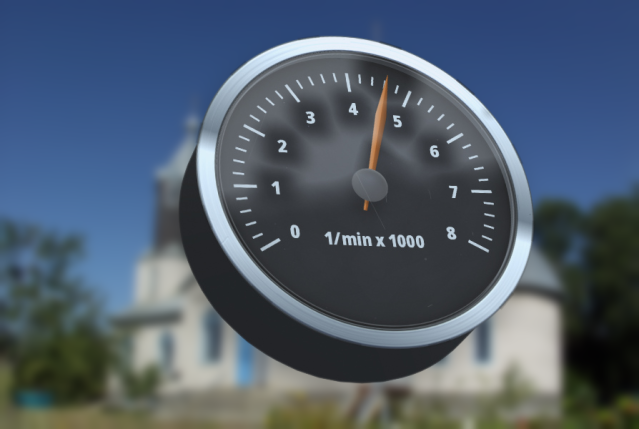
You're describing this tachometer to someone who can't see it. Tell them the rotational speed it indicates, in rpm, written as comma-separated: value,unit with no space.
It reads 4600,rpm
